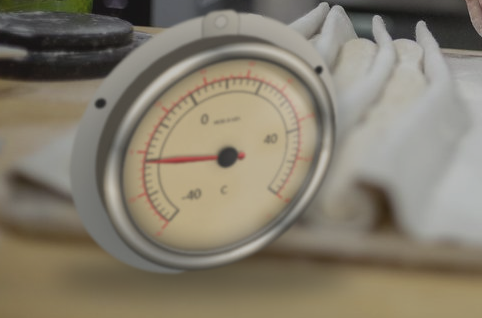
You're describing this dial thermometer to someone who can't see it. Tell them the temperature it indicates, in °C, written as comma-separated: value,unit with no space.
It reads -20,°C
